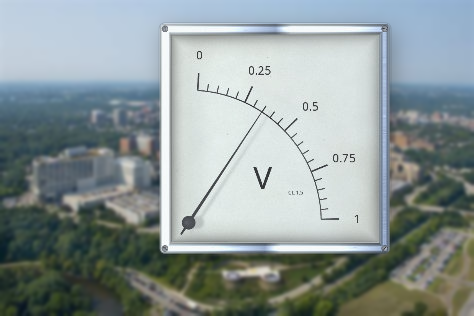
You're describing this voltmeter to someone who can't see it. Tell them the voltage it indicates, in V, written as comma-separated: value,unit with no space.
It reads 0.35,V
